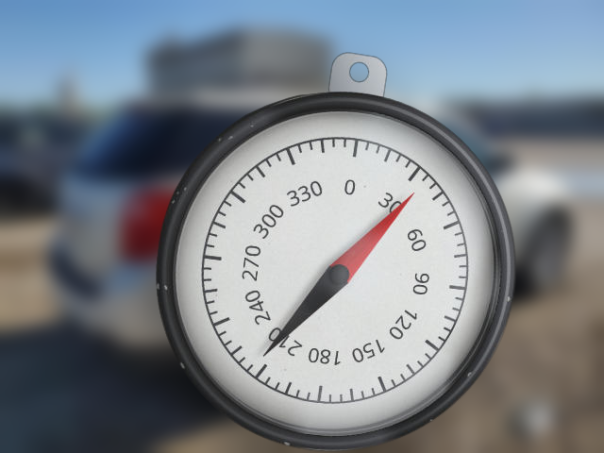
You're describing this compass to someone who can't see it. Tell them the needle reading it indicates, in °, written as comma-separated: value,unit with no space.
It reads 35,°
